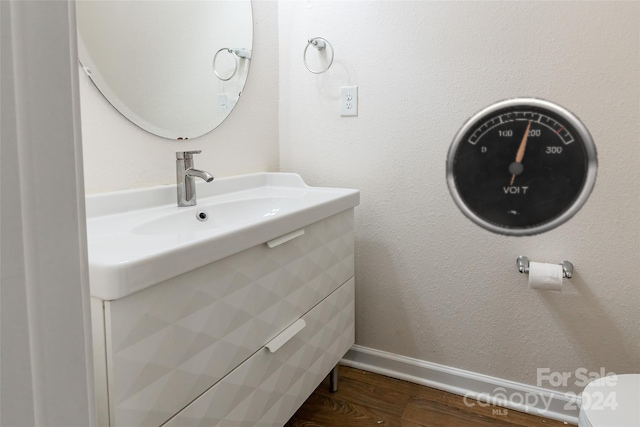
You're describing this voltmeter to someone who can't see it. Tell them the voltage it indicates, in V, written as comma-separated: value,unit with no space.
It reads 180,V
